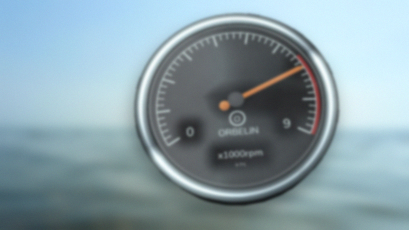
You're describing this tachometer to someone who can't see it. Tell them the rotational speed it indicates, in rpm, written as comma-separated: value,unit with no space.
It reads 7000,rpm
